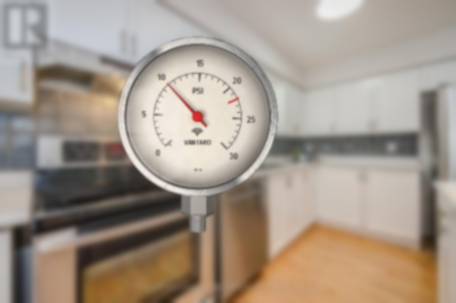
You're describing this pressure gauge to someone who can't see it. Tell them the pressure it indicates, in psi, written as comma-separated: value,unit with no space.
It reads 10,psi
